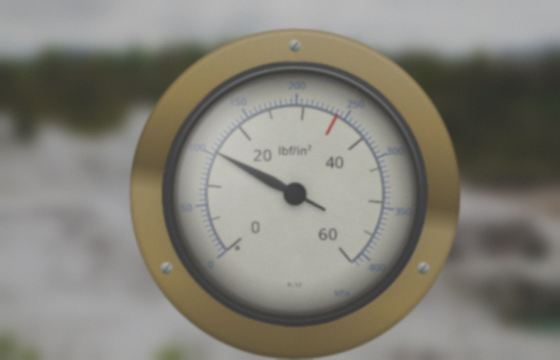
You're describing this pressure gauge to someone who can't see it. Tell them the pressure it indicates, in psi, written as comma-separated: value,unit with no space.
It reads 15,psi
